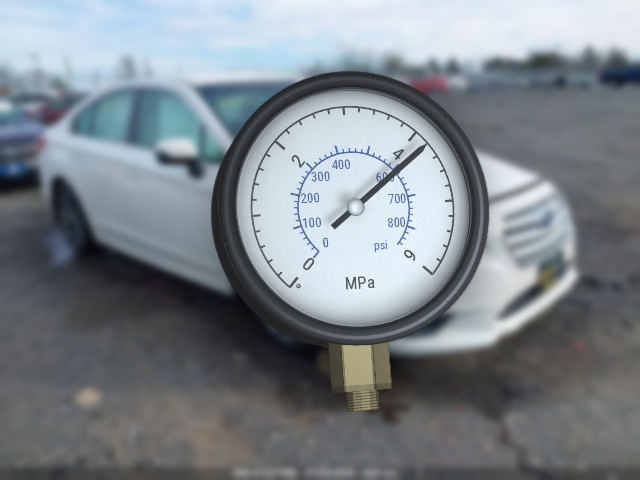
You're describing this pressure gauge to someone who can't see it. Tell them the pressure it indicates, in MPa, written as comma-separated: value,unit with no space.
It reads 4.2,MPa
